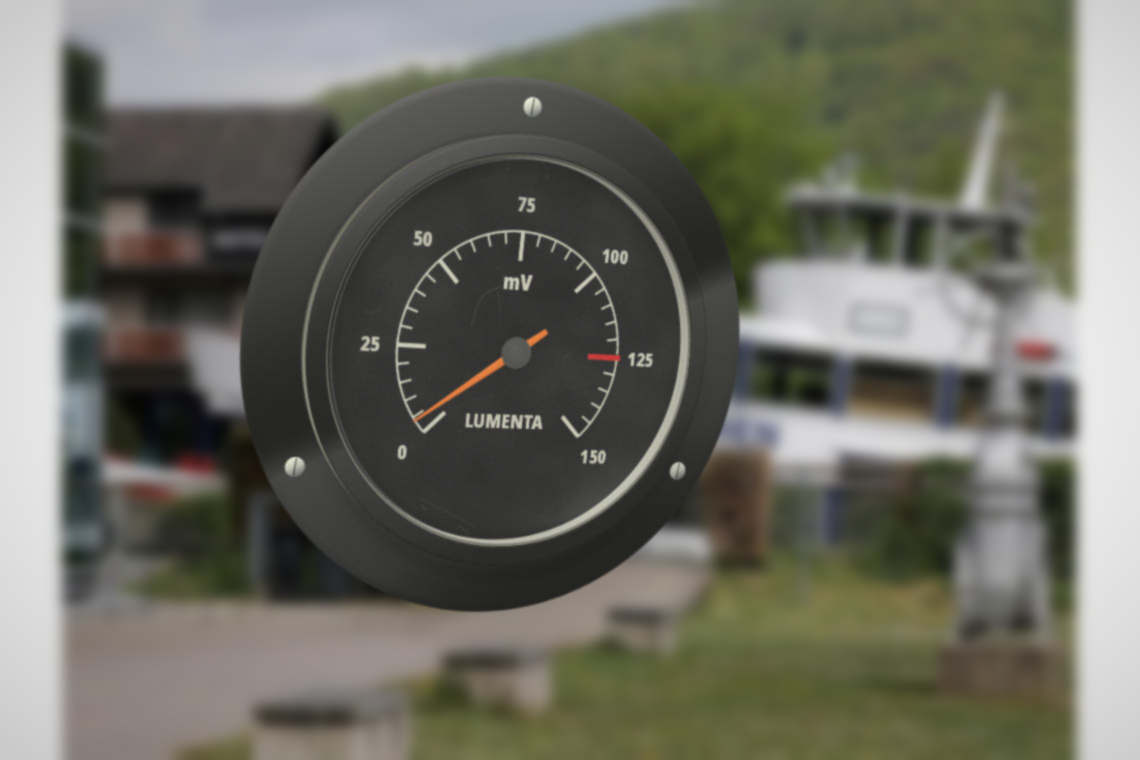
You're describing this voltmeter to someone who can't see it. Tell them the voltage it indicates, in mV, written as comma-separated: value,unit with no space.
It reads 5,mV
